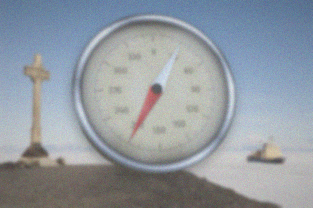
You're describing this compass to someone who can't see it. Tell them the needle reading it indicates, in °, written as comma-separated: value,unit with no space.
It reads 210,°
